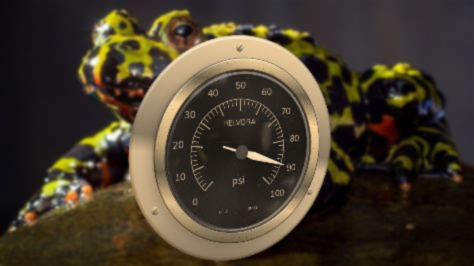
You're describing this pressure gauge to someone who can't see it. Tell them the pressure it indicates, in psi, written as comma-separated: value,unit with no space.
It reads 90,psi
